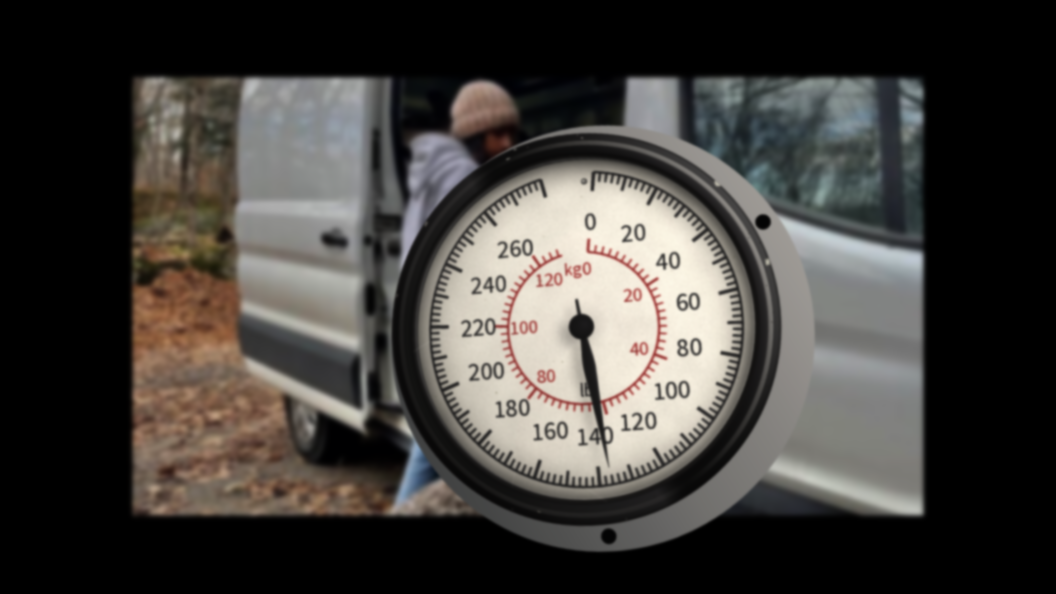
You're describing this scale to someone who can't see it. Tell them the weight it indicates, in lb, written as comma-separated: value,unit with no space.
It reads 136,lb
